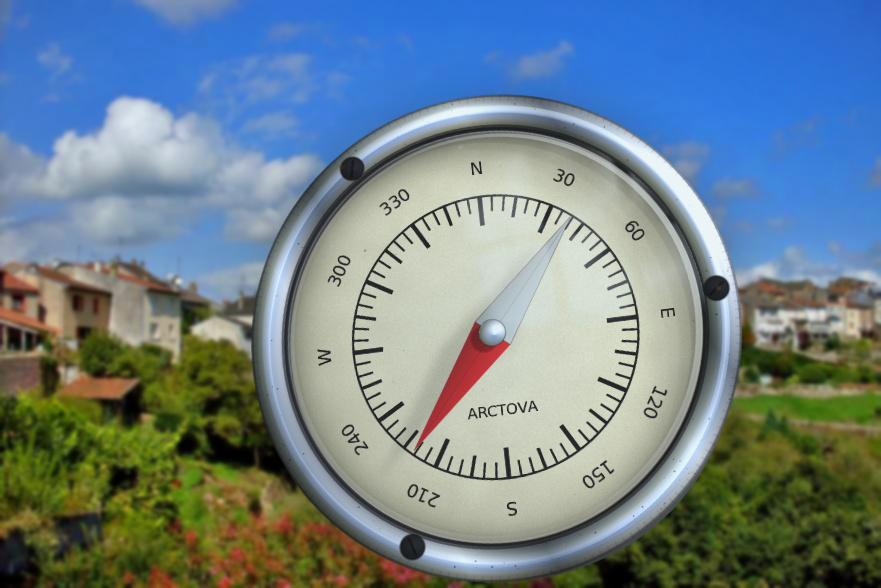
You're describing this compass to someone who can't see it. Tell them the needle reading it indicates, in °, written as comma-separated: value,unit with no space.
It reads 220,°
